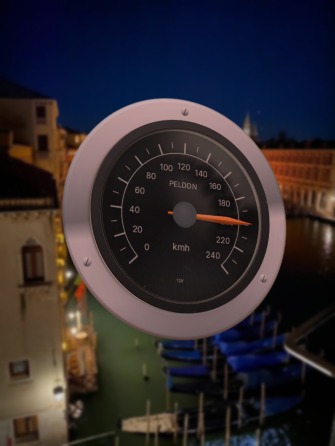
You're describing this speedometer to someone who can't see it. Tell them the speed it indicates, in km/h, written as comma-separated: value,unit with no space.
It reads 200,km/h
